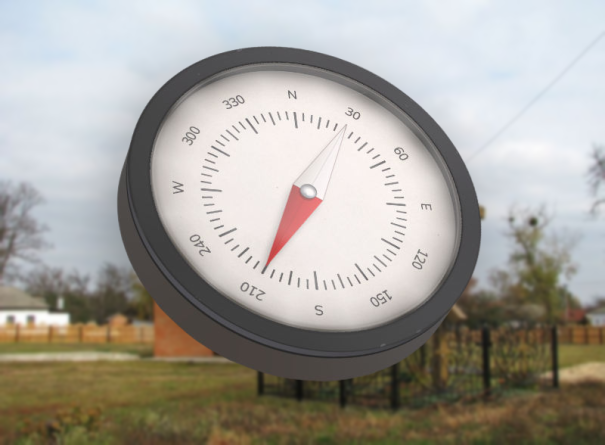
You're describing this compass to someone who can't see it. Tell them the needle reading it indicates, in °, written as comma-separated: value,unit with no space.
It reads 210,°
